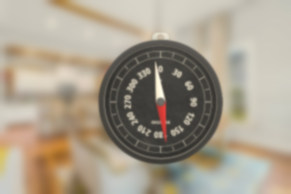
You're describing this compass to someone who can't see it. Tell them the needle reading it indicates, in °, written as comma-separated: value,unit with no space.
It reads 172.5,°
